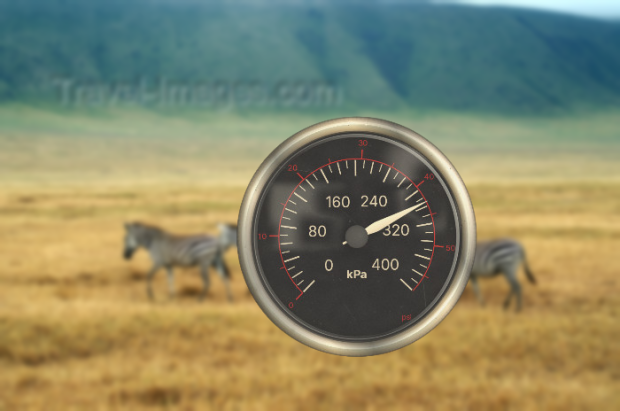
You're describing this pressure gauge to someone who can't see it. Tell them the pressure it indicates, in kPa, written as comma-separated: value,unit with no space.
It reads 295,kPa
